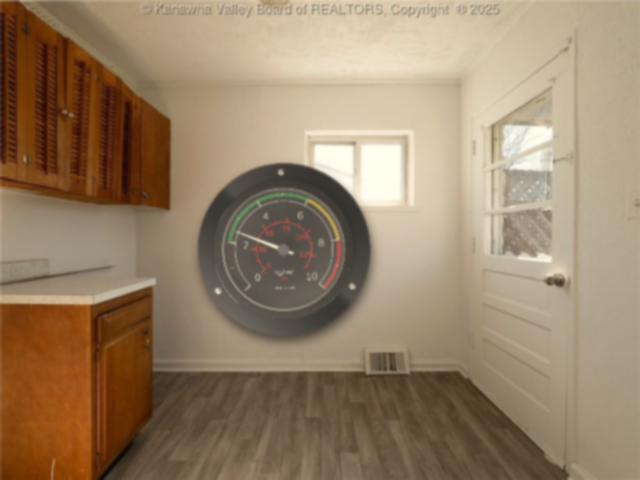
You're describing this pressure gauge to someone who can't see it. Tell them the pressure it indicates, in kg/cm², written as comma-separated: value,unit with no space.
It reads 2.5,kg/cm²
